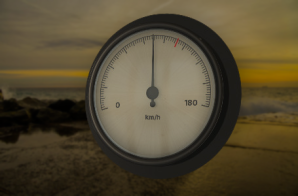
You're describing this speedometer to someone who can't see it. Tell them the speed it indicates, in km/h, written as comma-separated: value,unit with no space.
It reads 90,km/h
